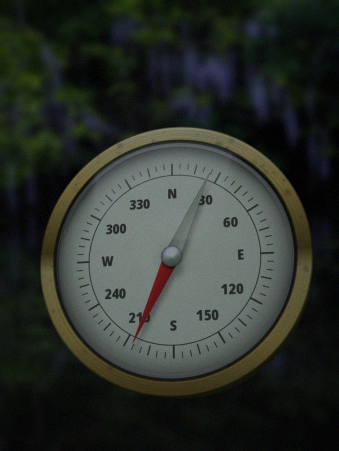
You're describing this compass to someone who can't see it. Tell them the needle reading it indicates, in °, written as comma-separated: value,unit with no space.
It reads 205,°
